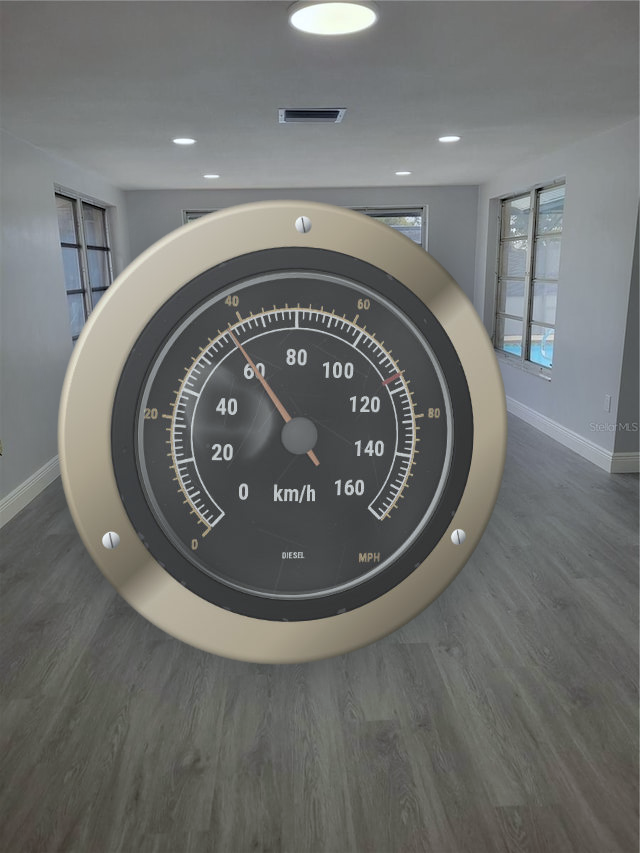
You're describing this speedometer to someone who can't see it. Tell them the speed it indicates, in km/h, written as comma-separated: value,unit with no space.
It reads 60,km/h
